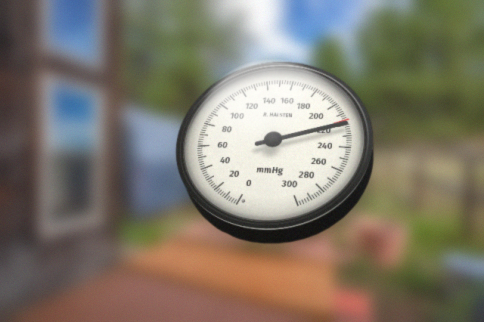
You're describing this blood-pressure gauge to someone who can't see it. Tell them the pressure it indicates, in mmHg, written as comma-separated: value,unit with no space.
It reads 220,mmHg
